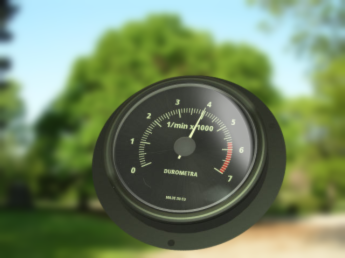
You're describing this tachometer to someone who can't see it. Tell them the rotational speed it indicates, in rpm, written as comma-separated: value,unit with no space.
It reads 4000,rpm
